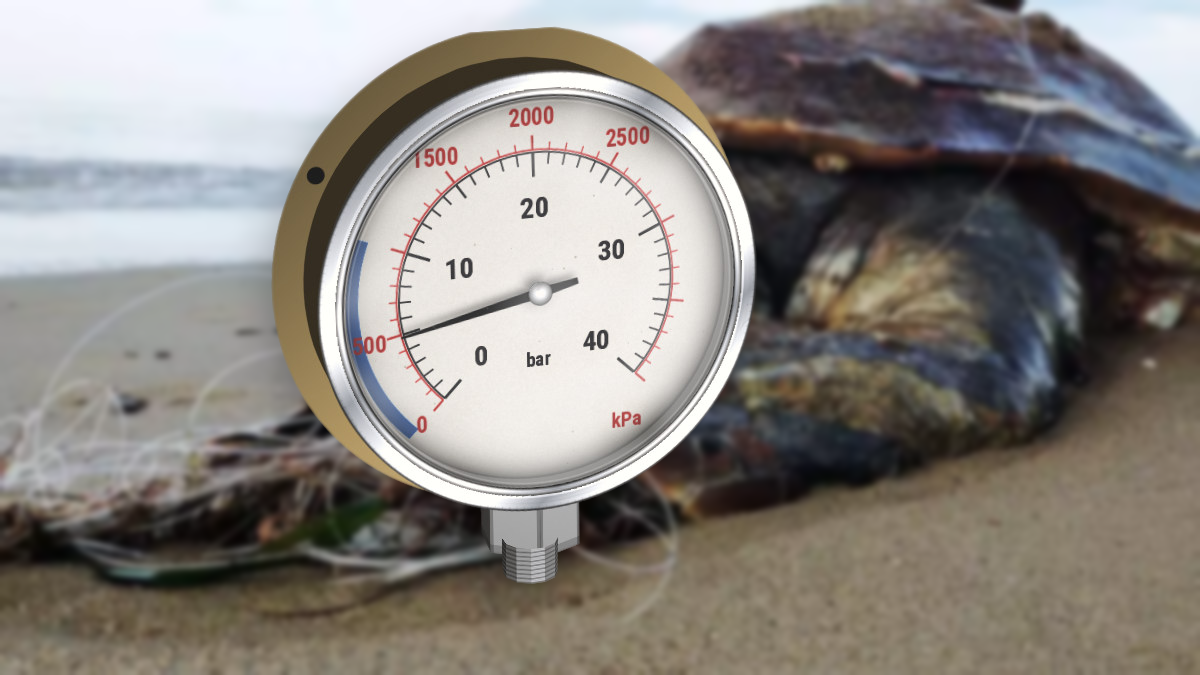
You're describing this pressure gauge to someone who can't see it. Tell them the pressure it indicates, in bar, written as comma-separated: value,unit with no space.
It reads 5,bar
